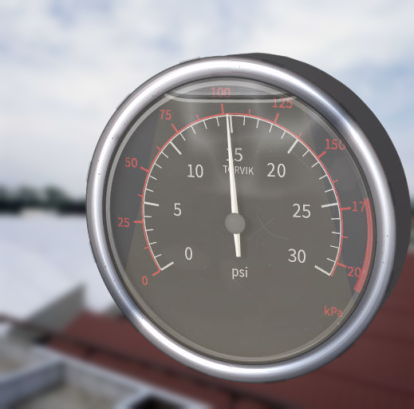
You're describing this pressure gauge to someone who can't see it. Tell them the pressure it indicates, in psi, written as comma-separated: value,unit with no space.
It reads 15,psi
